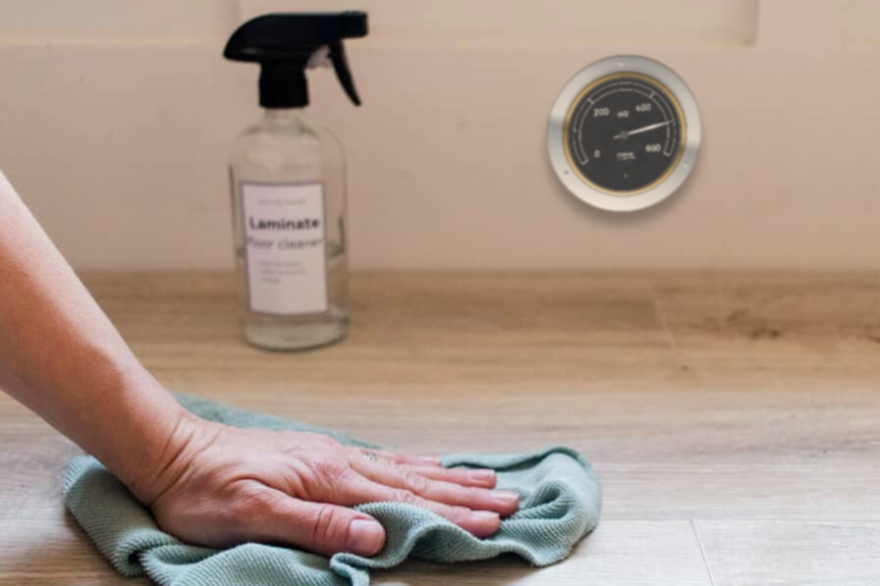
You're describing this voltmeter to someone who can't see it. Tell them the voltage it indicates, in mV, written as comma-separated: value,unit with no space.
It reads 500,mV
